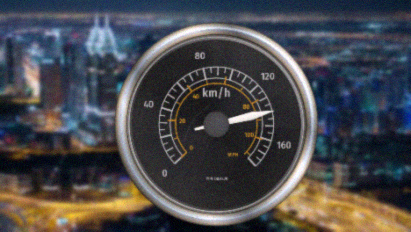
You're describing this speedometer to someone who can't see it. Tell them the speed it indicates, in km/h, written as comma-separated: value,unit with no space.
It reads 140,km/h
